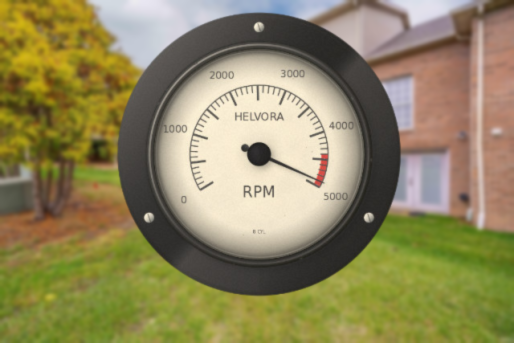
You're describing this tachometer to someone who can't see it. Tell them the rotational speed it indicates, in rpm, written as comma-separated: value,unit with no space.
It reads 4900,rpm
